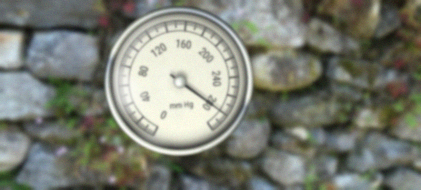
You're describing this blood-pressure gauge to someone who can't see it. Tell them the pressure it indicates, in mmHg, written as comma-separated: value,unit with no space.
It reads 280,mmHg
